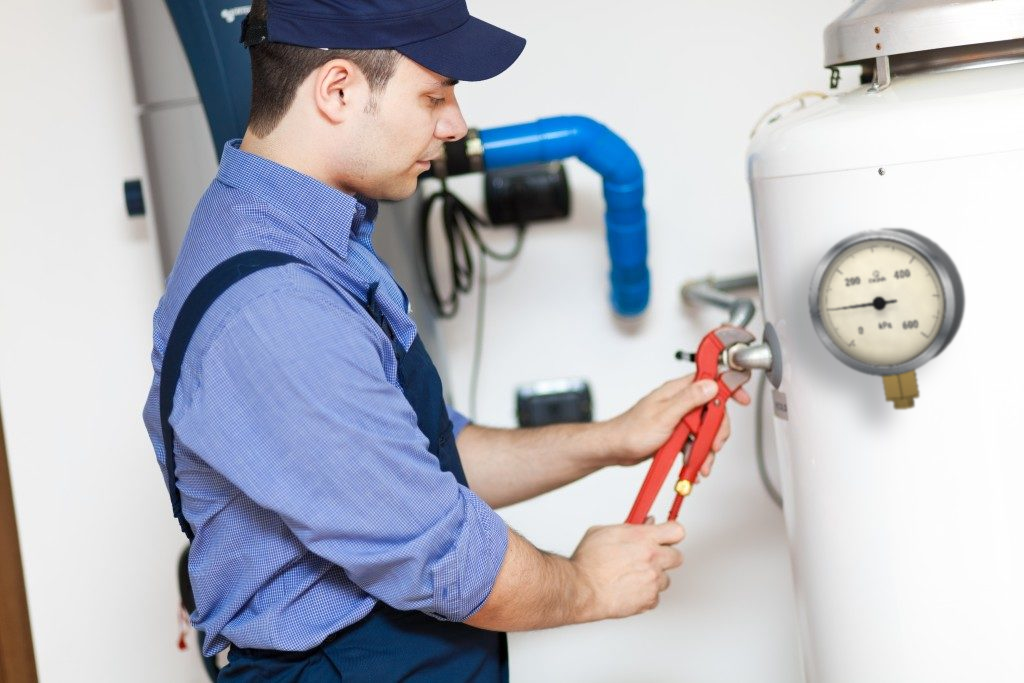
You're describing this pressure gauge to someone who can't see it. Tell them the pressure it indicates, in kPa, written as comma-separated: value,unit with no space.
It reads 100,kPa
